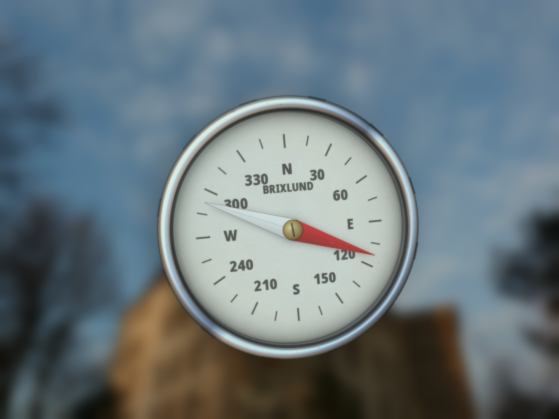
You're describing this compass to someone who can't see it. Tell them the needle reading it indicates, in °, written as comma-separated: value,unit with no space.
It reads 112.5,°
